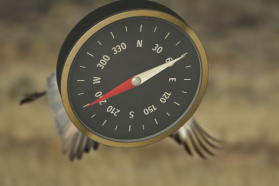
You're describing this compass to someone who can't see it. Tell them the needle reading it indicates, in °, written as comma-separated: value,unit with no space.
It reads 240,°
